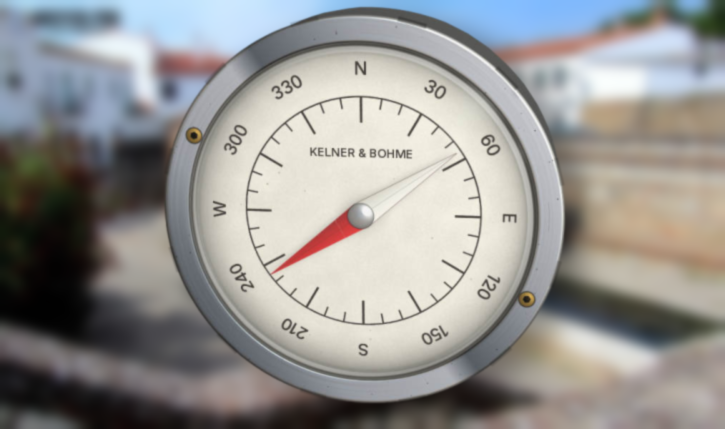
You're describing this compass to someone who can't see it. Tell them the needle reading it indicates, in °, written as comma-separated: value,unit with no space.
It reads 235,°
